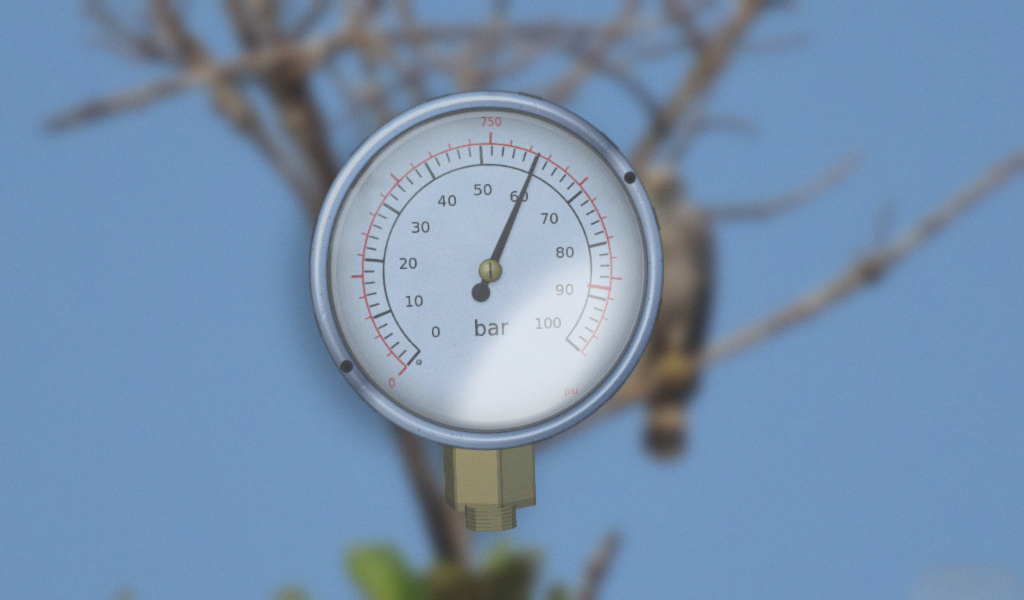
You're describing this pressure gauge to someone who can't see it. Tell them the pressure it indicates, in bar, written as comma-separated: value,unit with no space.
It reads 60,bar
